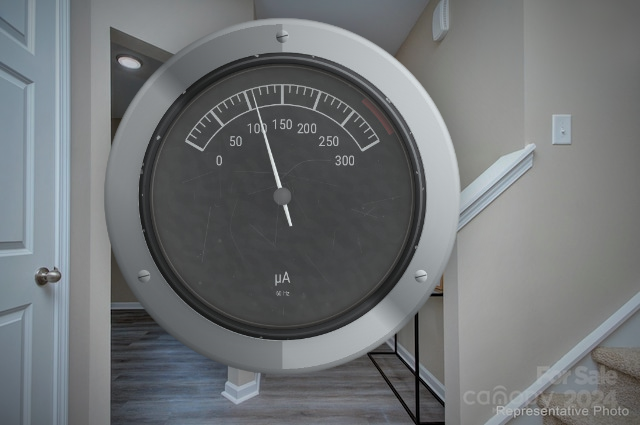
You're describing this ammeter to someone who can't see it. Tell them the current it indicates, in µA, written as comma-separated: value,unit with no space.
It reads 110,µA
